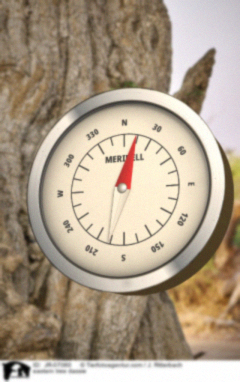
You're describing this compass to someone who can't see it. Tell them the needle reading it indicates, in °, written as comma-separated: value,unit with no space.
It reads 15,°
